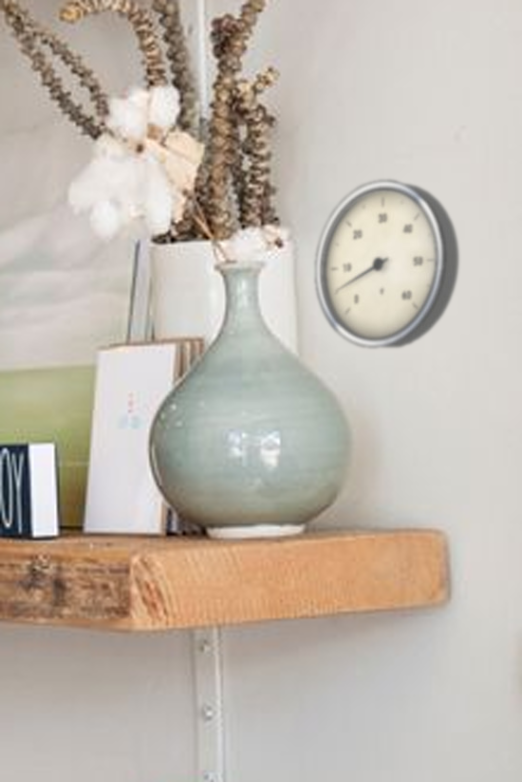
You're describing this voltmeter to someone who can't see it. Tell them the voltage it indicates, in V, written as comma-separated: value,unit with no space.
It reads 5,V
